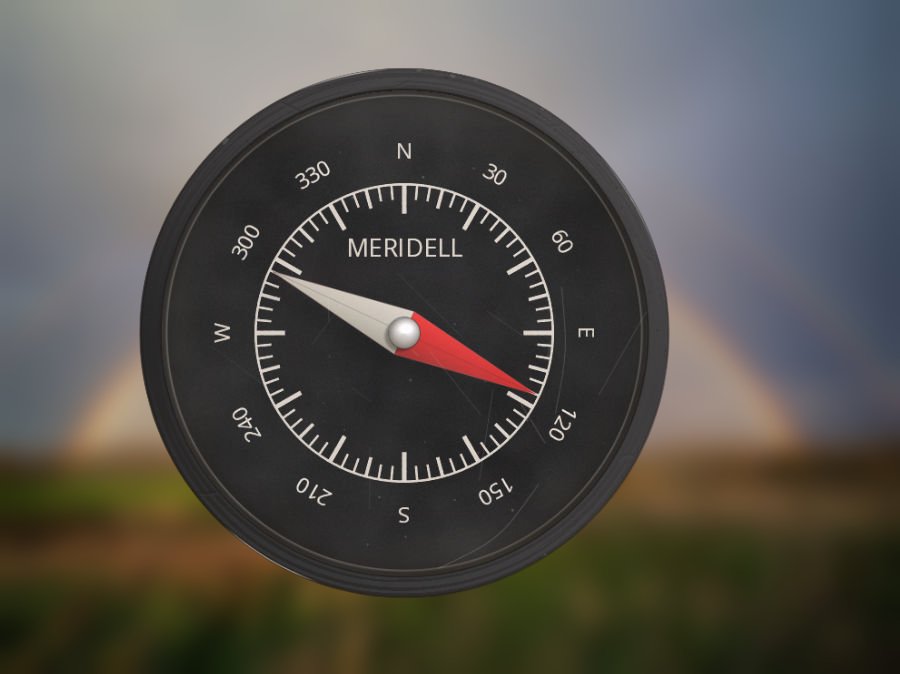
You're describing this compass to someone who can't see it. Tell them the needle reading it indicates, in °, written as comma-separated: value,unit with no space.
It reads 115,°
